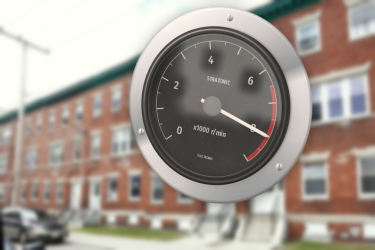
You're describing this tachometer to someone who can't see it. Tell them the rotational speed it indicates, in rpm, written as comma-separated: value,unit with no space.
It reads 8000,rpm
